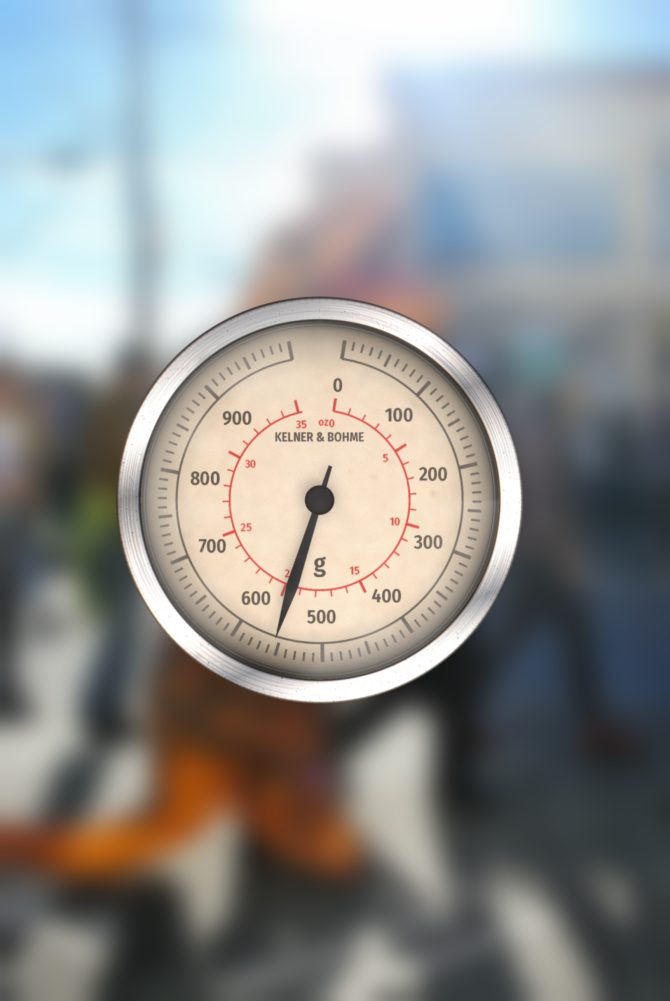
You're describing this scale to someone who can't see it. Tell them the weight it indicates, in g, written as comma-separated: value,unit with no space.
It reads 555,g
